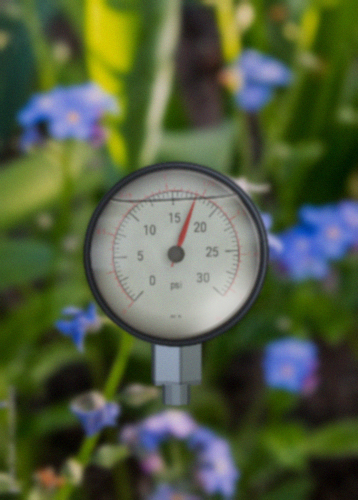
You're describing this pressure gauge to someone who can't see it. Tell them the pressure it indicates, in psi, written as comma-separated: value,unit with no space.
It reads 17.5,psi
